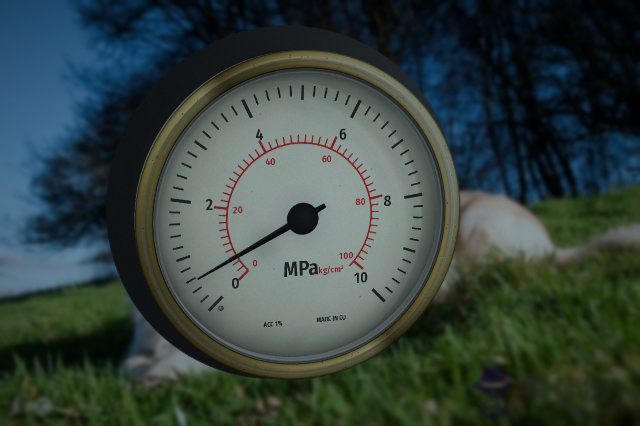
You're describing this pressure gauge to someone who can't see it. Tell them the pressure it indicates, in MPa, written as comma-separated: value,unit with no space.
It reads 0.6,MPa
